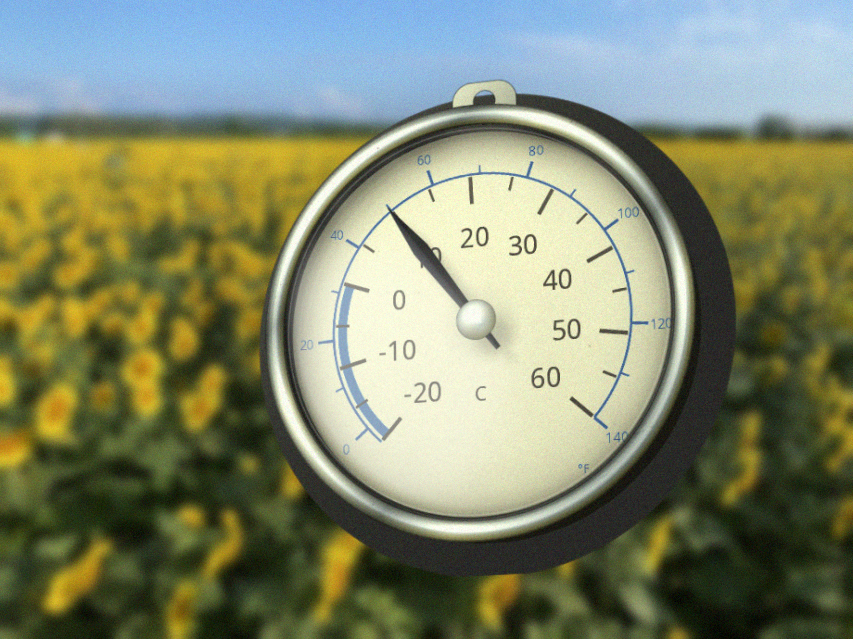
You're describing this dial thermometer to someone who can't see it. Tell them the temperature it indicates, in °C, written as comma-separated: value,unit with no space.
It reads 10,°C
